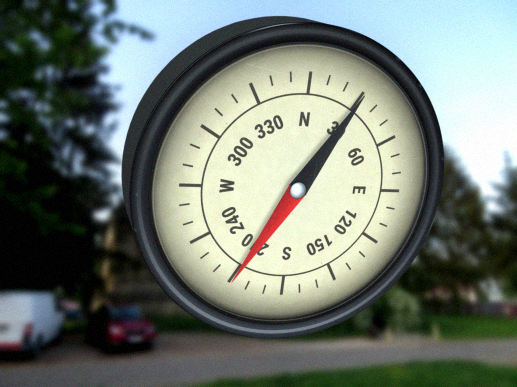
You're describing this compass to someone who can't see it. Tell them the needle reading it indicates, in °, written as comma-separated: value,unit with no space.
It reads 210,°
